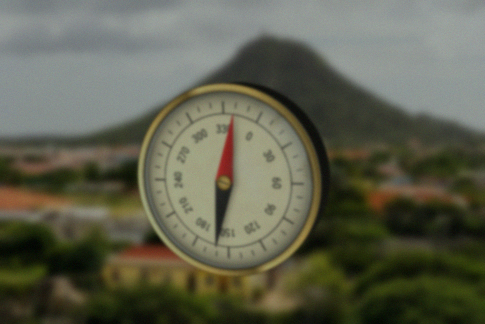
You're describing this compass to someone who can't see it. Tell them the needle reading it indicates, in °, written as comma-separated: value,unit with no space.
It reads 340,°
